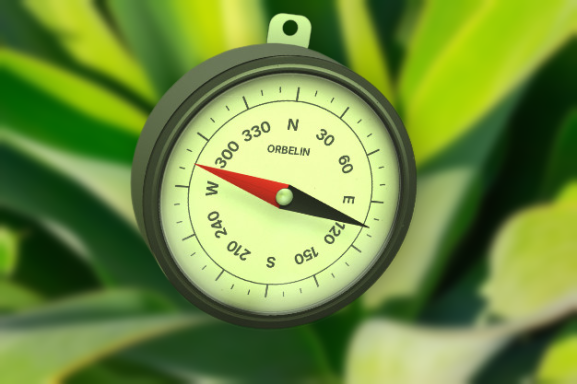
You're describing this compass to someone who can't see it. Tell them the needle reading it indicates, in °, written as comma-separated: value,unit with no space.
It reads 285,°
